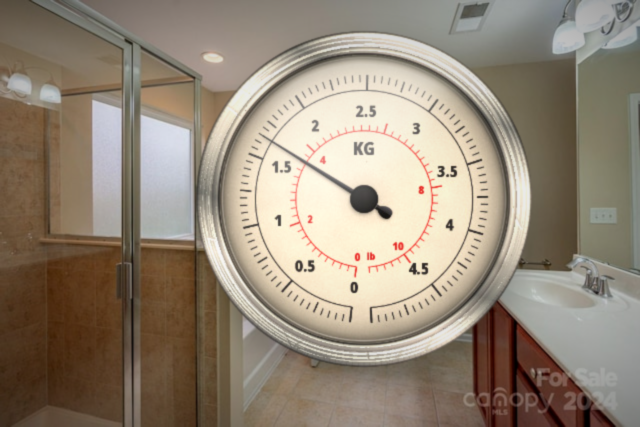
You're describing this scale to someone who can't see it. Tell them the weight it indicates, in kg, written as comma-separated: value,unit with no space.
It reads 1.65,kg
